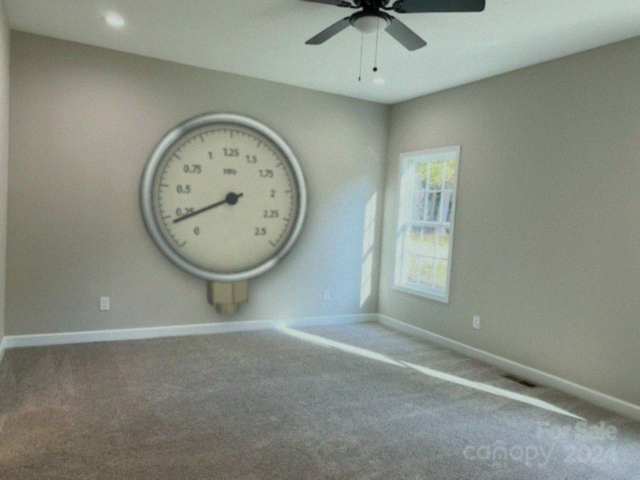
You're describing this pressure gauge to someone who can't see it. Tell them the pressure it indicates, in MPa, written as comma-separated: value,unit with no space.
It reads 0.2,MPa
